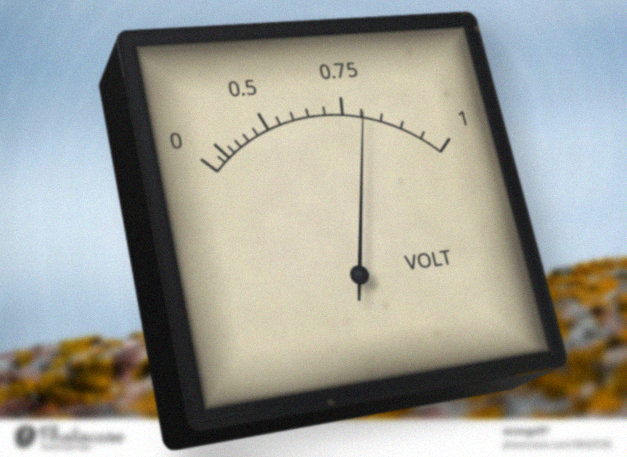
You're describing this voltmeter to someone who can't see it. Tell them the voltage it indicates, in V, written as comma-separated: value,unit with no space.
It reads 0.8,V
